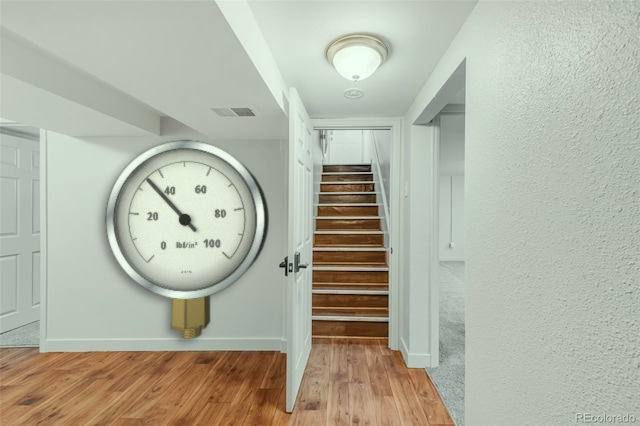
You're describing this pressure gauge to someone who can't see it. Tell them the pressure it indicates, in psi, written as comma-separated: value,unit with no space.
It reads 35,psi
